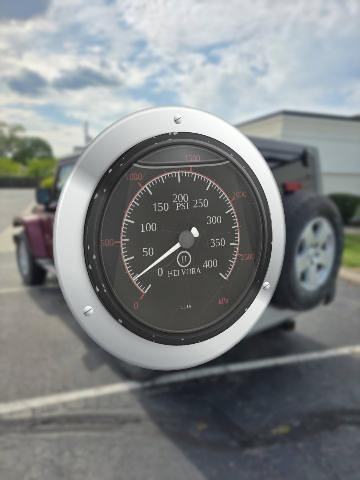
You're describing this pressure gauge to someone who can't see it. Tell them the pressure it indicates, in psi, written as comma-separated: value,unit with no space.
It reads 25,psi
